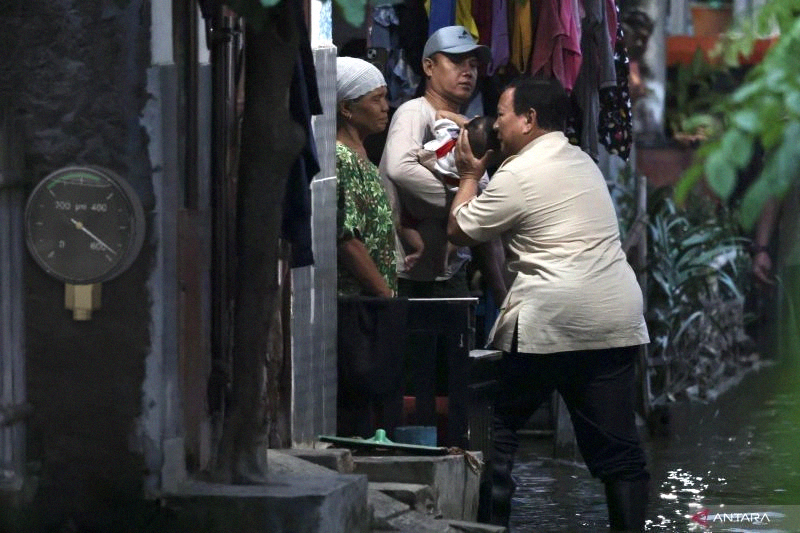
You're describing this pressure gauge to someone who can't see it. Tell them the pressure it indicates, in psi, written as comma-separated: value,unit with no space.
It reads 575,psi
